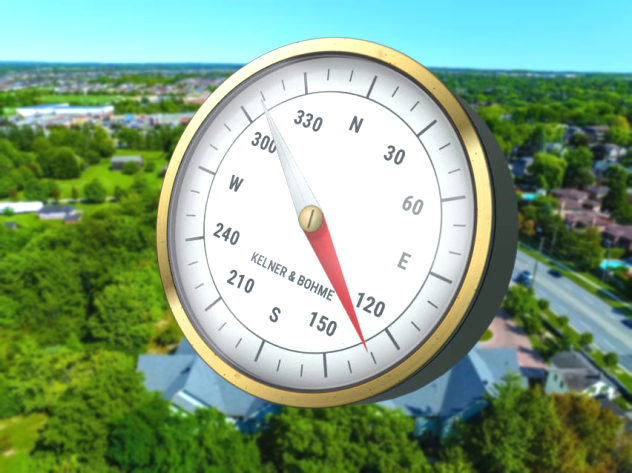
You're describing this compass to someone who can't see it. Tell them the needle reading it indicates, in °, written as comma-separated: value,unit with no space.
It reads 130,°
